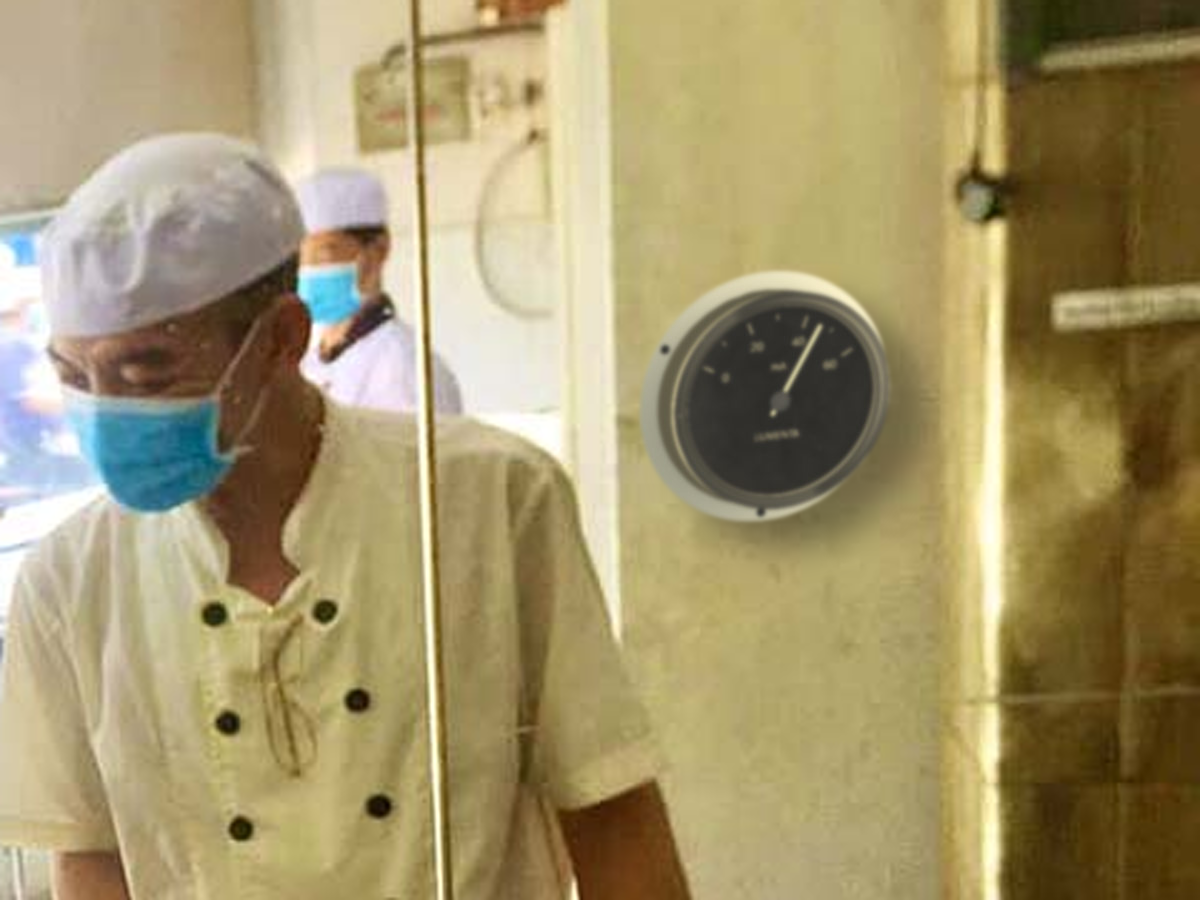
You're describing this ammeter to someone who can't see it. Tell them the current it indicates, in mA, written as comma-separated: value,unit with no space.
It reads 45,mA
